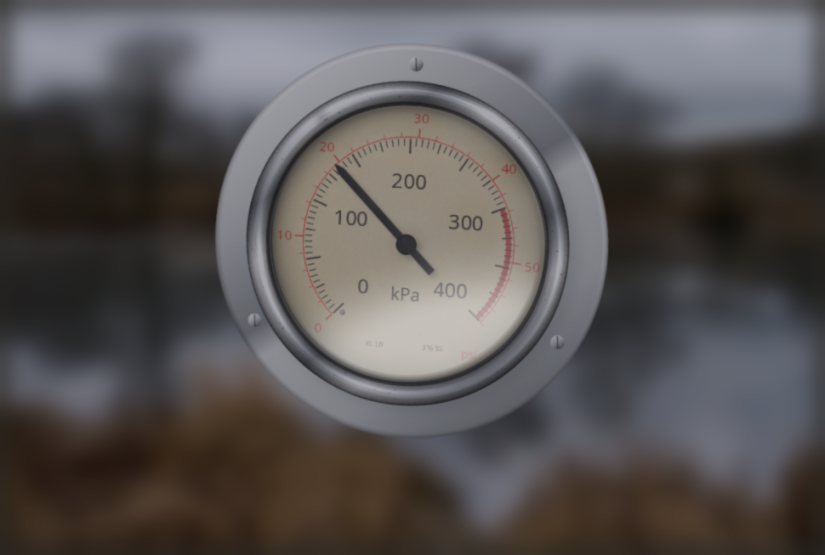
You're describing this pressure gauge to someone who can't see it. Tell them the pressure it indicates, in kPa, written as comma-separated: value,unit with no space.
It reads 135,kPa
